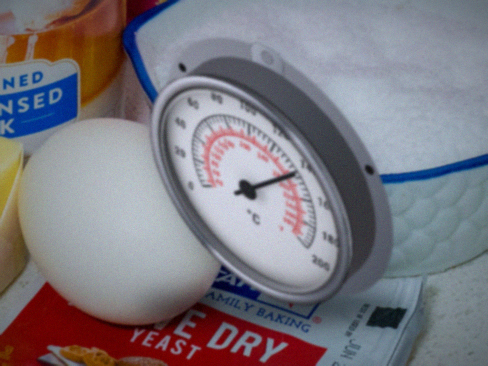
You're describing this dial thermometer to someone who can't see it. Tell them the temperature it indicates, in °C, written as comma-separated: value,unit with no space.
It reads 140,°C
